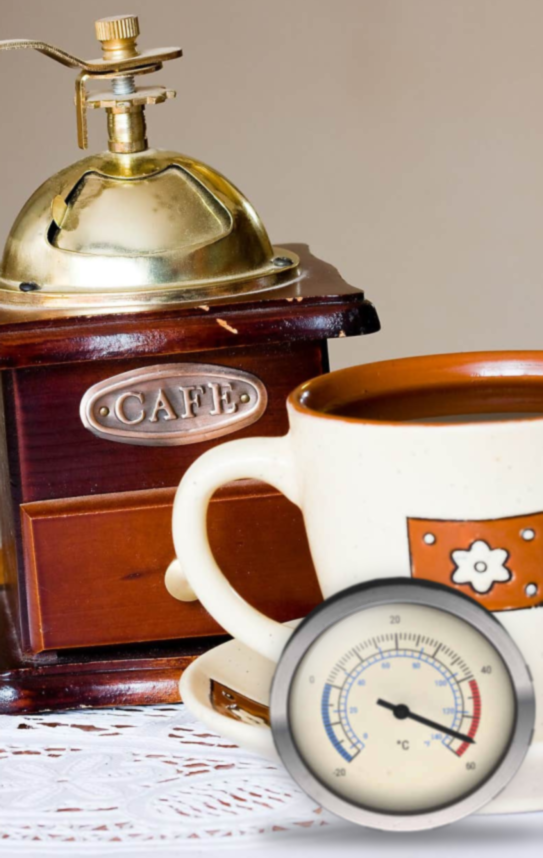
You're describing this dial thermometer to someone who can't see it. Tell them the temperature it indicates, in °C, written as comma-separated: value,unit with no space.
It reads 55,°C
